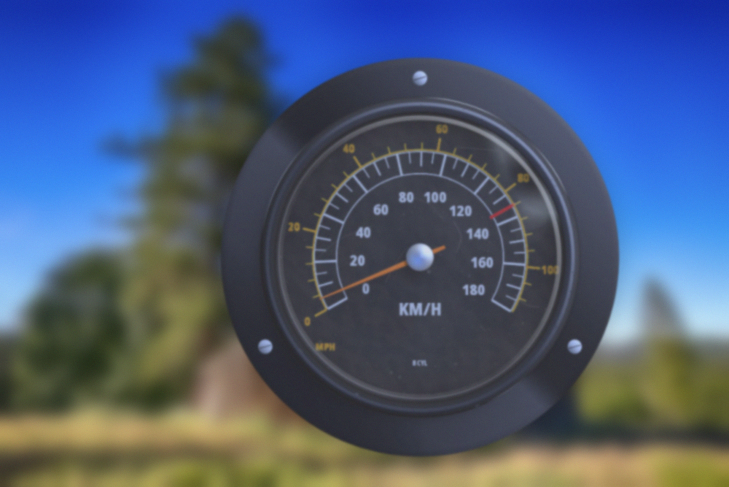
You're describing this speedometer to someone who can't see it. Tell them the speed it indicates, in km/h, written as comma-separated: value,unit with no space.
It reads 5,km/h
